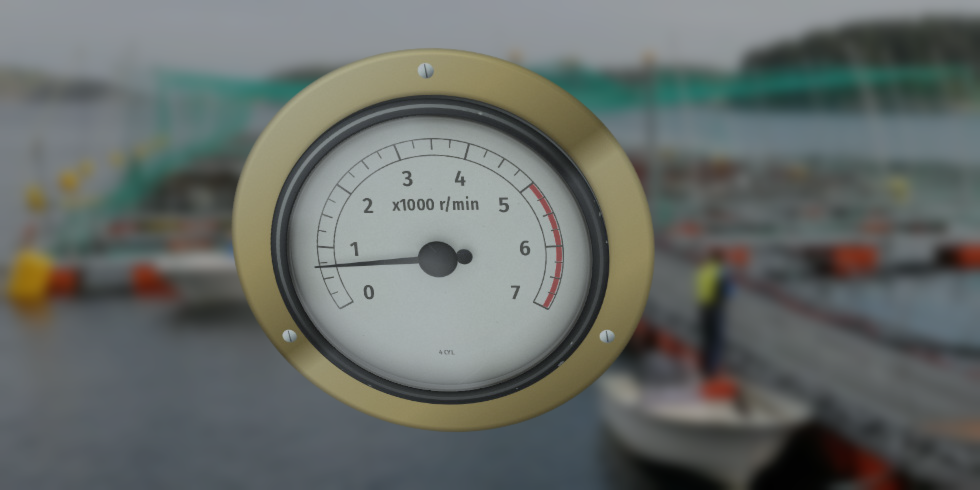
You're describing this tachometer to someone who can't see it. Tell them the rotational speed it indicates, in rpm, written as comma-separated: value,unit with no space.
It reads 750,rpm
